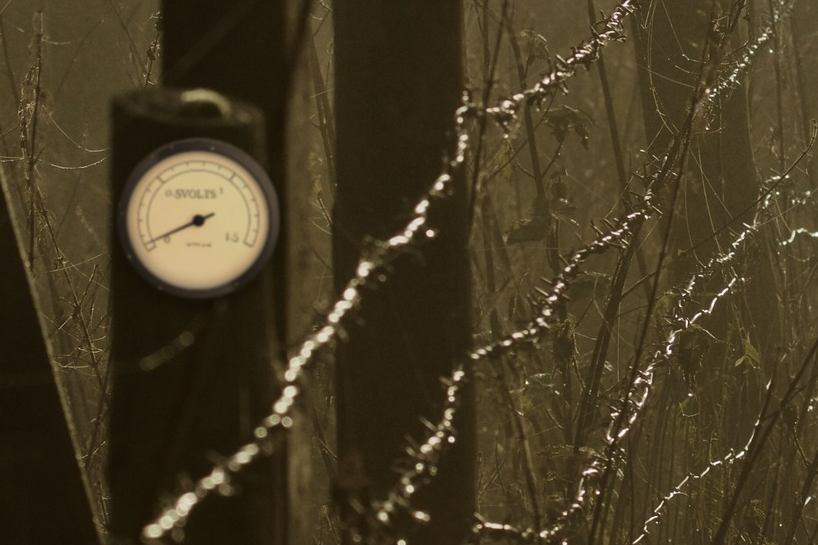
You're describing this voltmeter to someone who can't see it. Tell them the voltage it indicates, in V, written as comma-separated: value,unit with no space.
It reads 0.05,V
